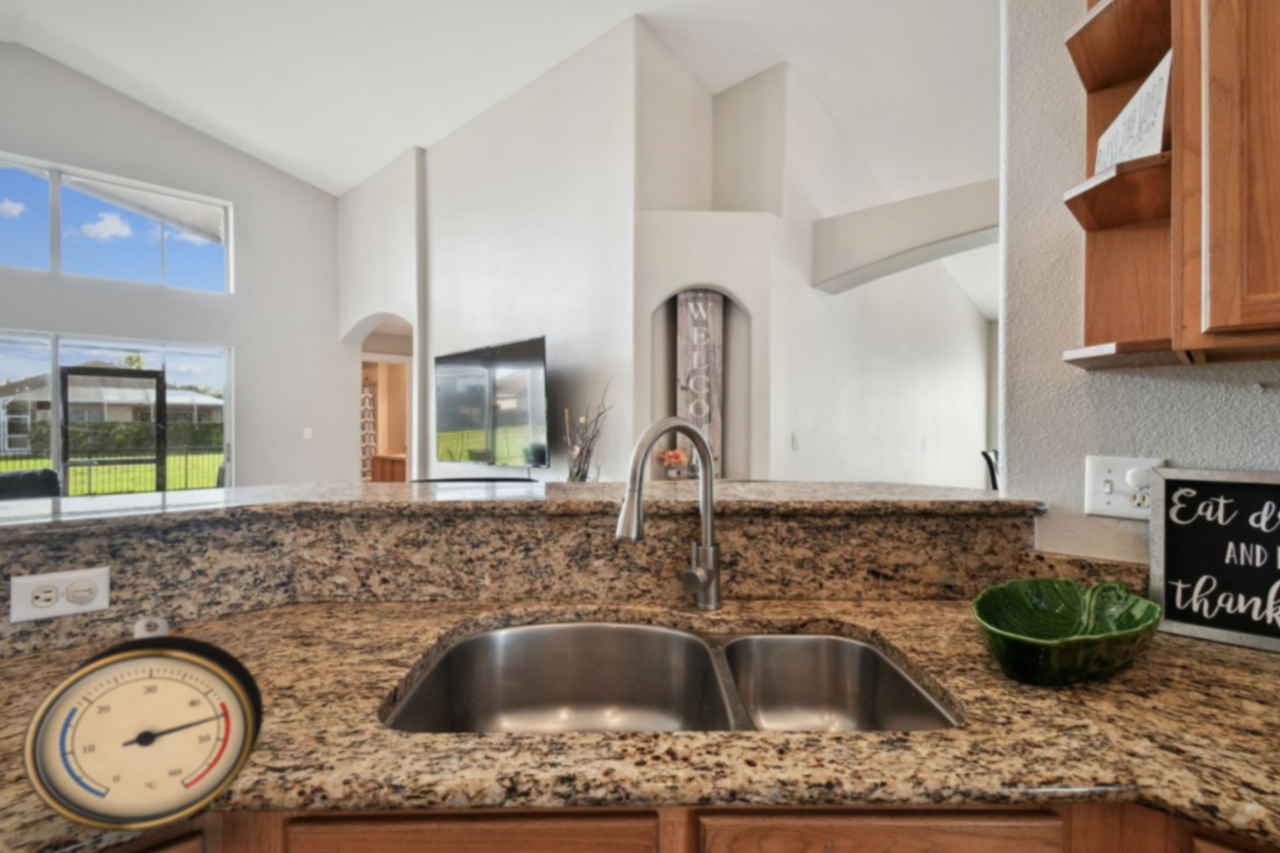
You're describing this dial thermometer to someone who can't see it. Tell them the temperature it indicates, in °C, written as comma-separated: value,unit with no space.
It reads 45,°C
